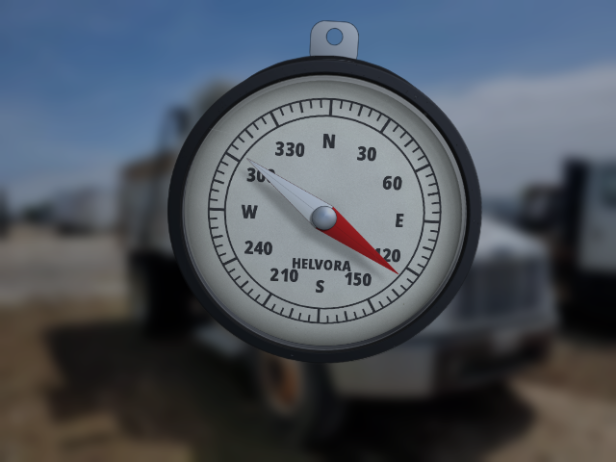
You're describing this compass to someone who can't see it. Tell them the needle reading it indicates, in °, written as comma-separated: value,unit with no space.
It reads 125,°
